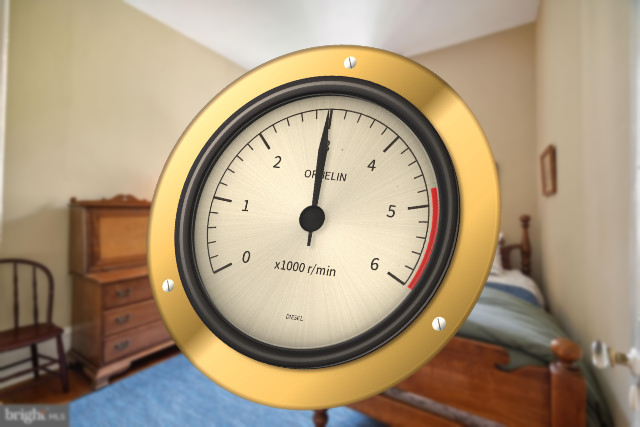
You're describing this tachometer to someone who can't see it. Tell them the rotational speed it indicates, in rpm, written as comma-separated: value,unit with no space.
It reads 3000,rpm
